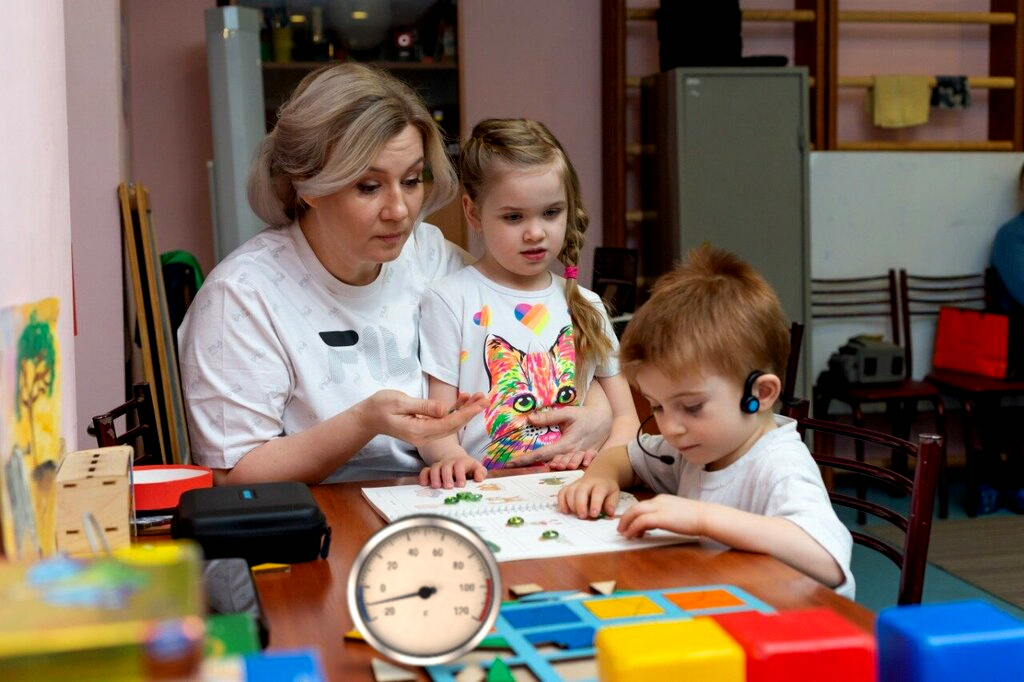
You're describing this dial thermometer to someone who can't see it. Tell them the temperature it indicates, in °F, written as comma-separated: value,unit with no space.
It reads -10,°F
